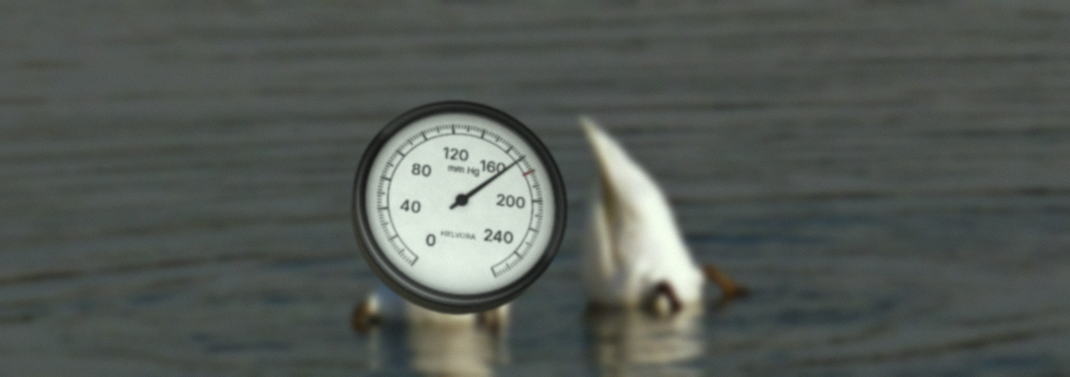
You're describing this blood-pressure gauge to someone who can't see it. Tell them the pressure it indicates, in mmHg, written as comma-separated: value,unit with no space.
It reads 170,mmHg
